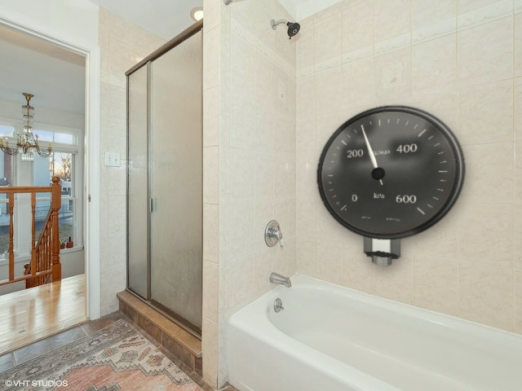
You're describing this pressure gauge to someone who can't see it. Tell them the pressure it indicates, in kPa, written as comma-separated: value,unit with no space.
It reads 260,kPa
